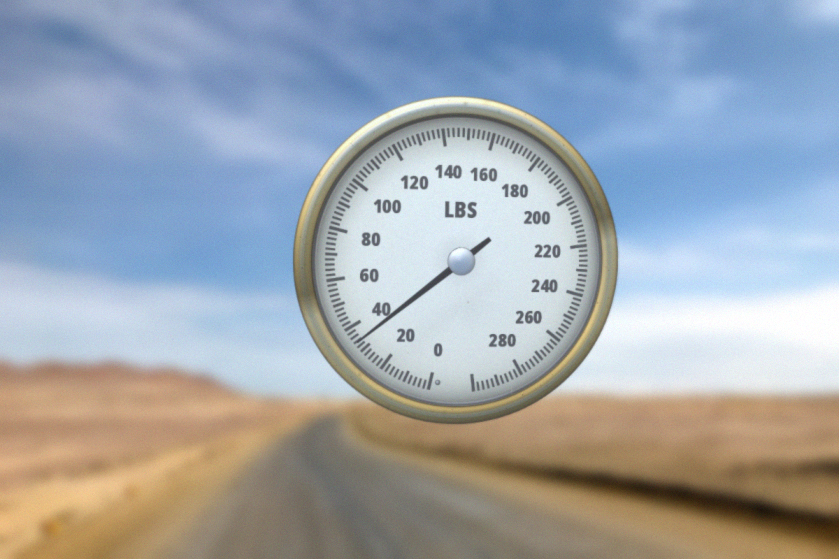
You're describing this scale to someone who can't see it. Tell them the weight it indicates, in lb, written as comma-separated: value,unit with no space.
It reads 34,lb
